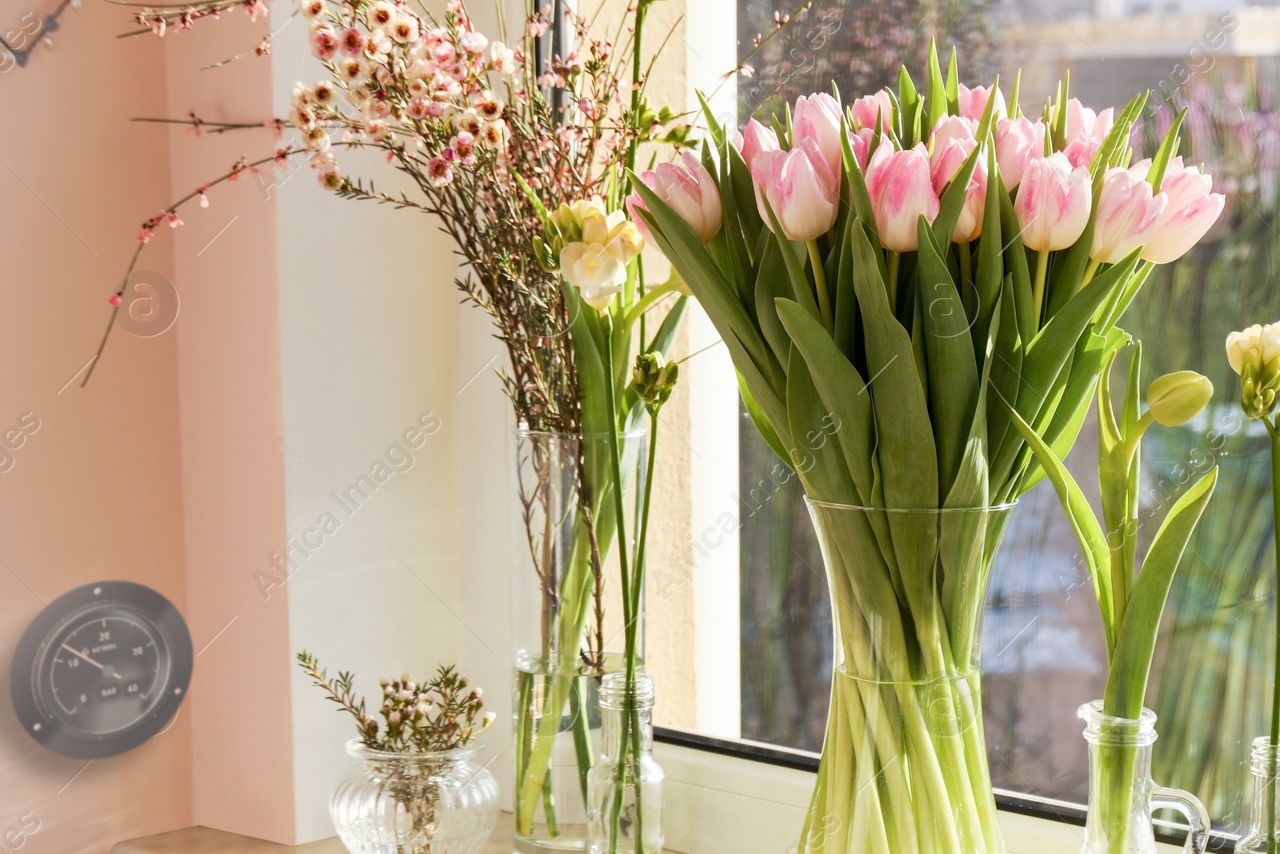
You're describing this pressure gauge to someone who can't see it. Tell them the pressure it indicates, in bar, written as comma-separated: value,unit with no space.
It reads 12.5,bar
